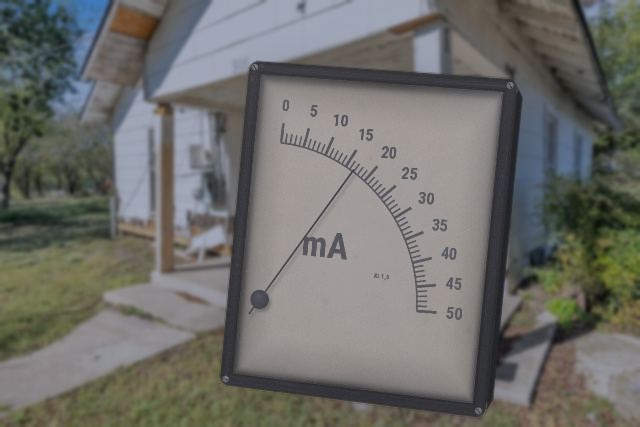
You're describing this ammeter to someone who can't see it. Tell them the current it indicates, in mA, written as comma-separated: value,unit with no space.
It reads 17,mA
